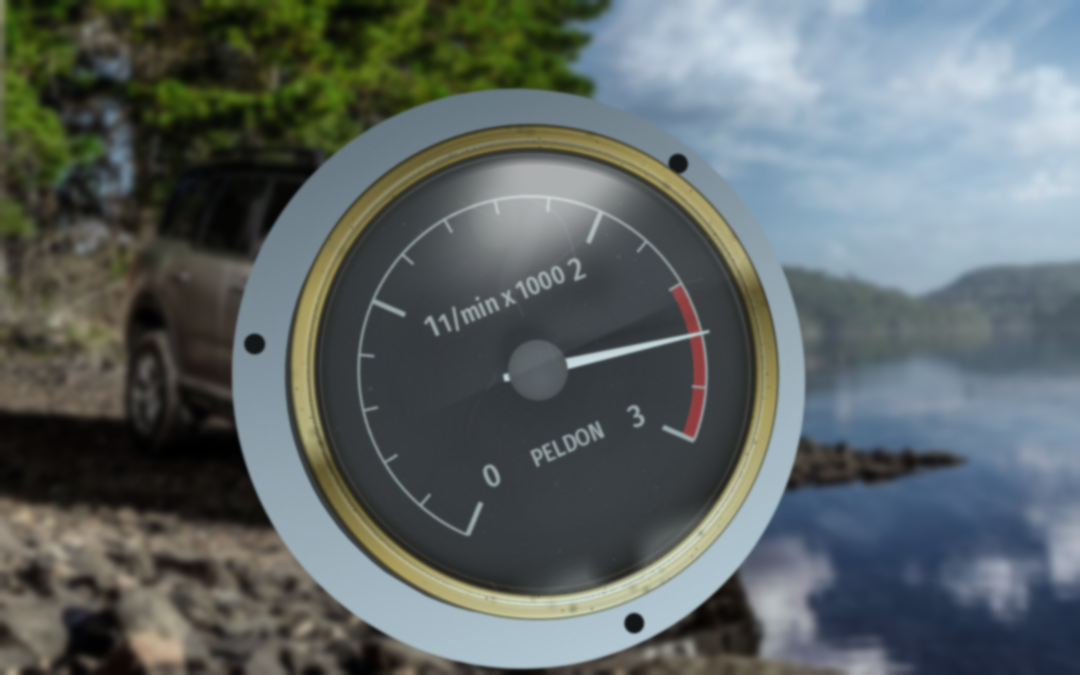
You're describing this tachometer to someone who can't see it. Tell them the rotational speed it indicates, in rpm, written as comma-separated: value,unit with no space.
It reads 2600,rpm
